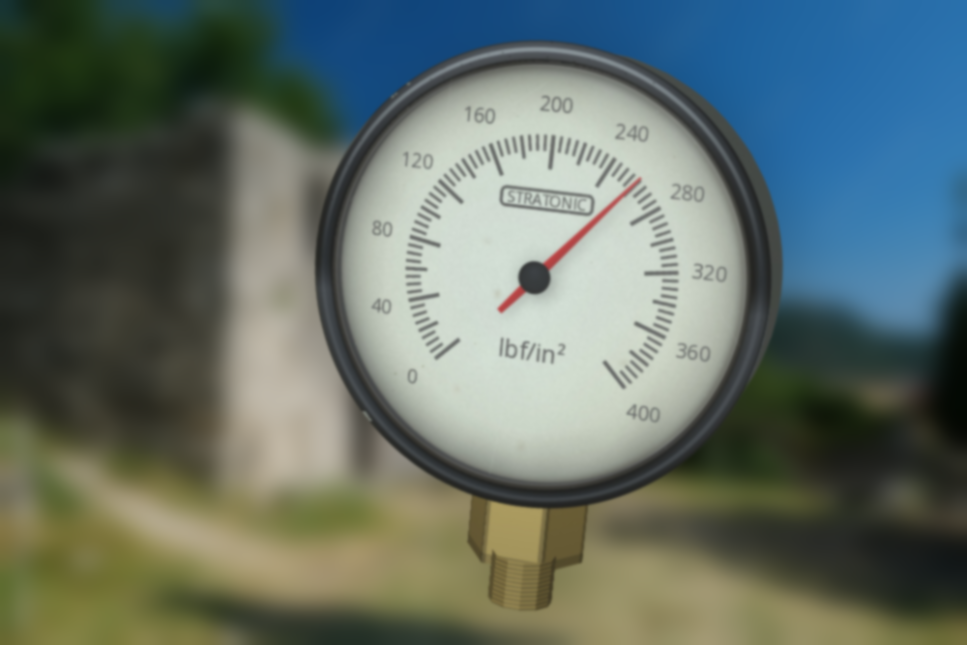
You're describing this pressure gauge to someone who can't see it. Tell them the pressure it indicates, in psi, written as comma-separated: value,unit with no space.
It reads 260,psi
